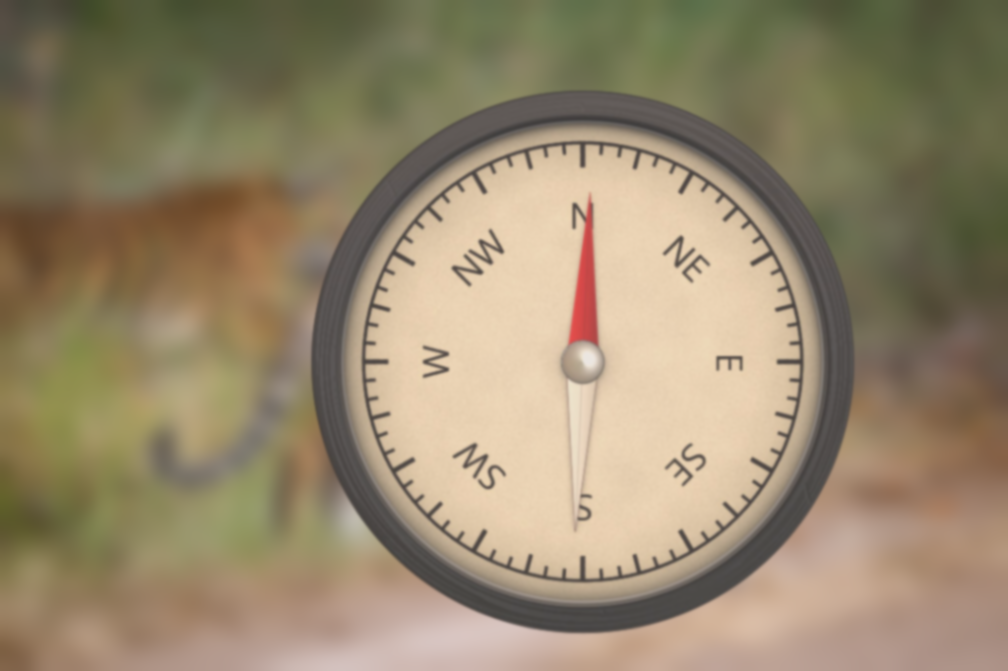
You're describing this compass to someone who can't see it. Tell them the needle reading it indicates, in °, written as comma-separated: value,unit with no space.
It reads 2.5,°
